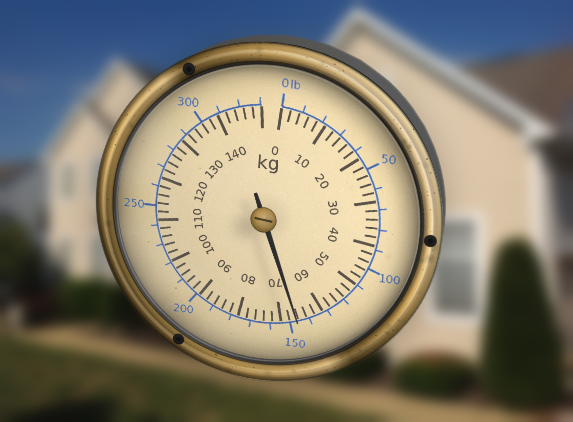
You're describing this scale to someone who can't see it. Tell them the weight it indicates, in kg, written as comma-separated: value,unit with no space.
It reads 66,kg
